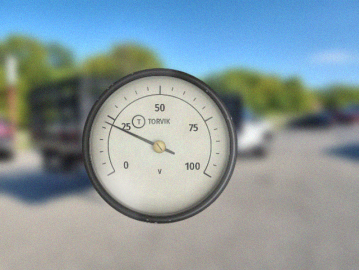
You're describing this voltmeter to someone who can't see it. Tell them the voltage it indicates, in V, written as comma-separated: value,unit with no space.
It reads 22.5,V
